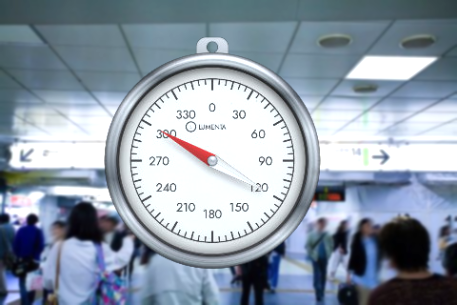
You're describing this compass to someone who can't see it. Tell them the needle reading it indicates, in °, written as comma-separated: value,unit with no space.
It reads 300,°
